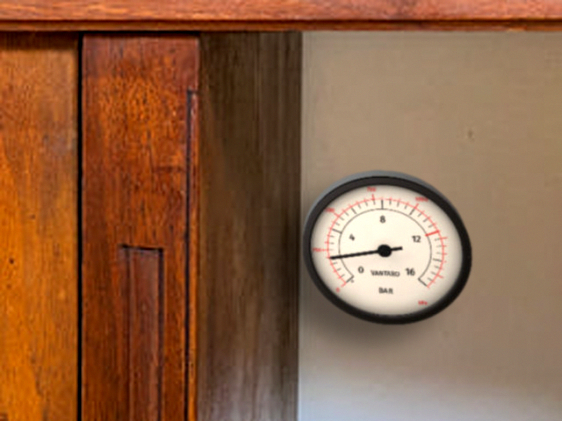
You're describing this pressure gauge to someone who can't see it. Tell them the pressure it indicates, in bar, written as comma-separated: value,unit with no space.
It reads 2,bar
